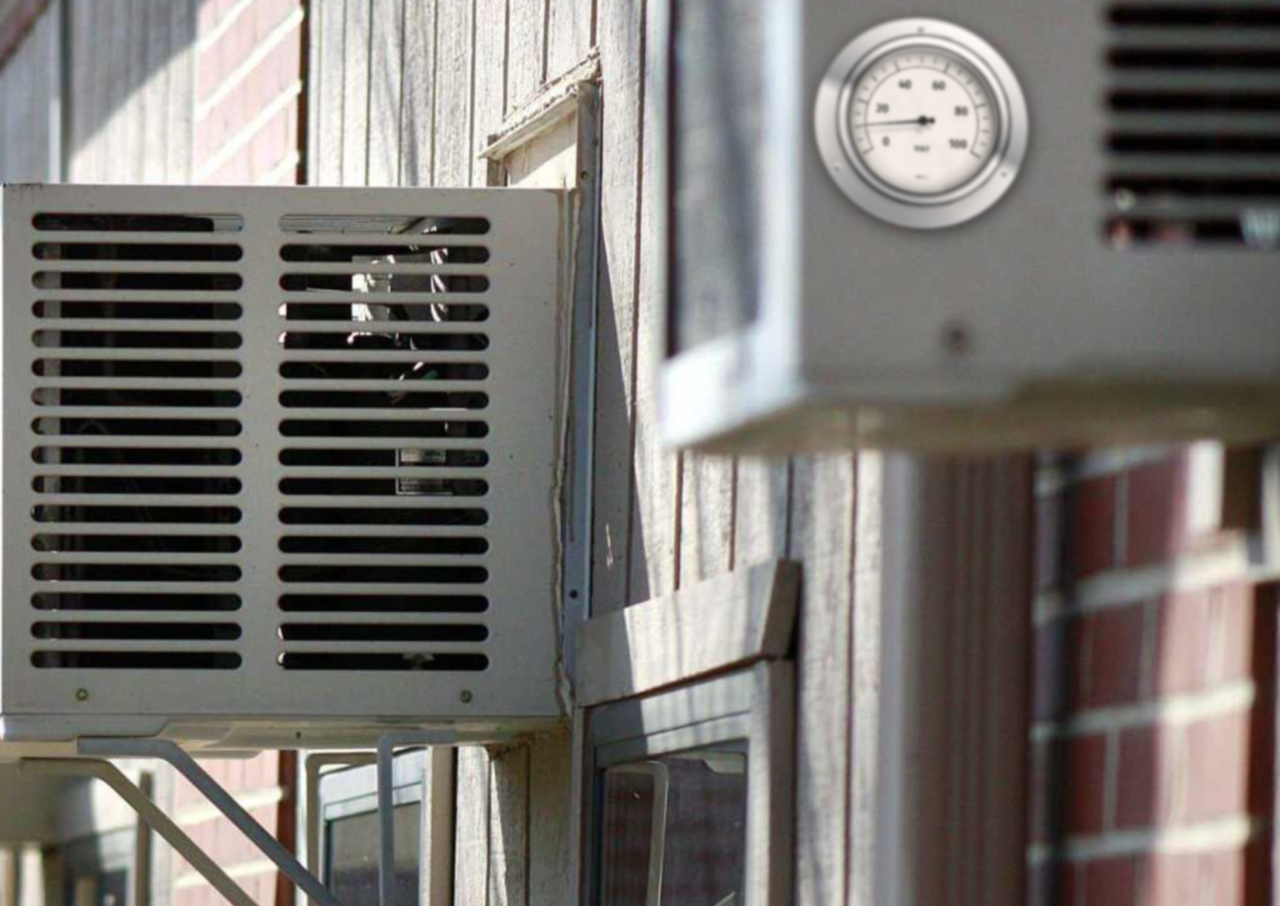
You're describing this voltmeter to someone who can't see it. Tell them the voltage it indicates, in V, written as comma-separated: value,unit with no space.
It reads 10,V
